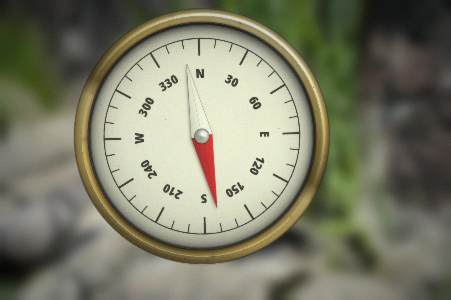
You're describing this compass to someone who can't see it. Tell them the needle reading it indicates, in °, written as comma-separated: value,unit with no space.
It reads 170,°
